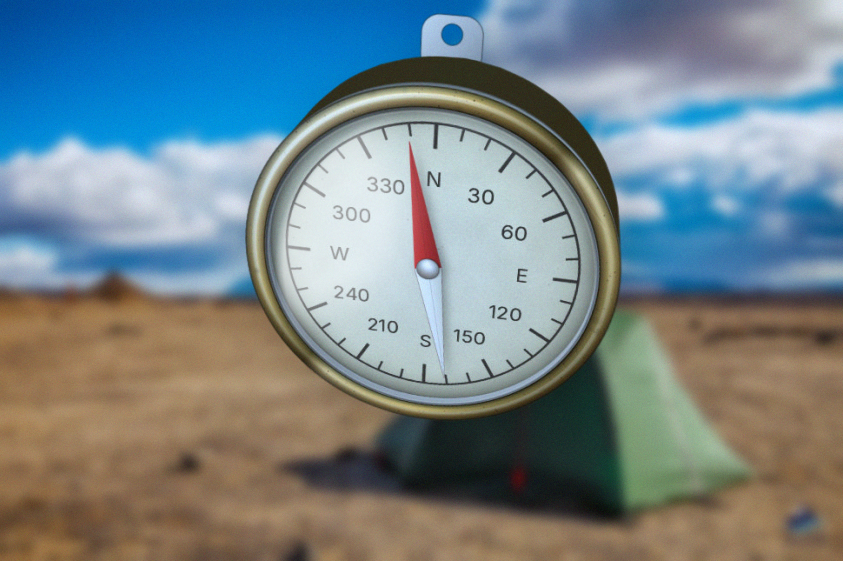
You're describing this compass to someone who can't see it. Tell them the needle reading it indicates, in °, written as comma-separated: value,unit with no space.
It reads 350,°
